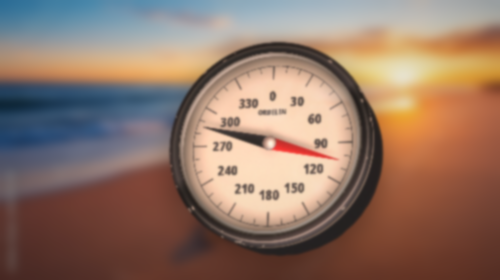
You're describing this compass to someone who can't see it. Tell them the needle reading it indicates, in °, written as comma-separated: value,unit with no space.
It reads 105,°
